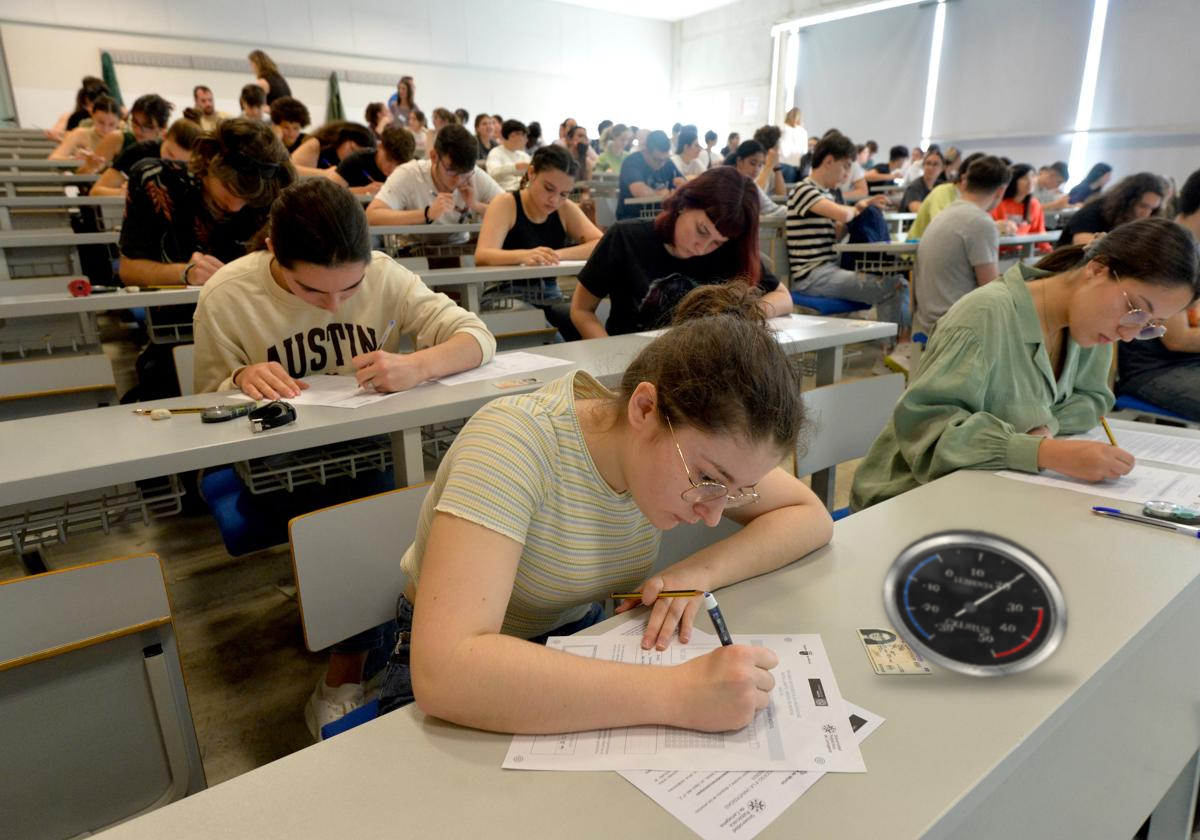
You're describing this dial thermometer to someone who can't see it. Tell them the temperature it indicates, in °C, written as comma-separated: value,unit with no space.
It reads 20,°C
